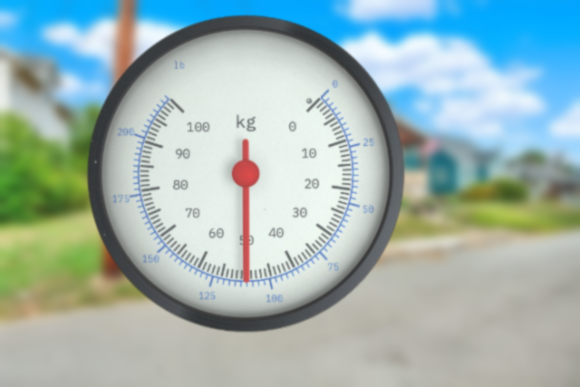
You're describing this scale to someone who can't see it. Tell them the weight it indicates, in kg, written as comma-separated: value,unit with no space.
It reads 50,kg
